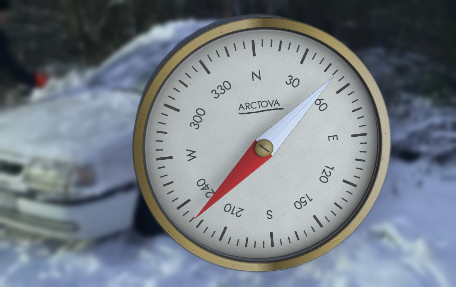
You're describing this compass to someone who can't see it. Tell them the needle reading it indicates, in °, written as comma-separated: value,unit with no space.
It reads 230,°
